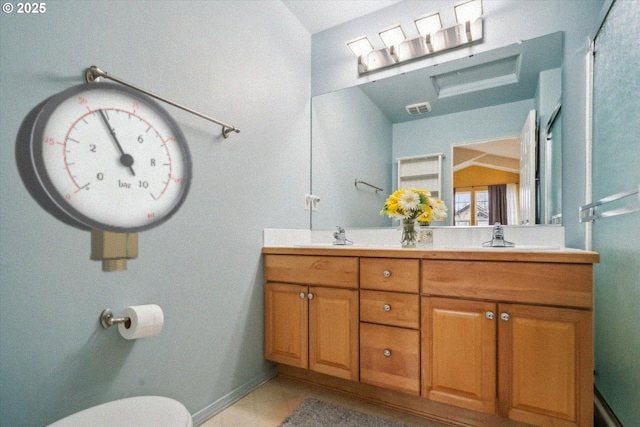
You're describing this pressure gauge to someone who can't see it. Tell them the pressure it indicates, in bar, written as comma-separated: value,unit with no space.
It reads 3.75,bar
